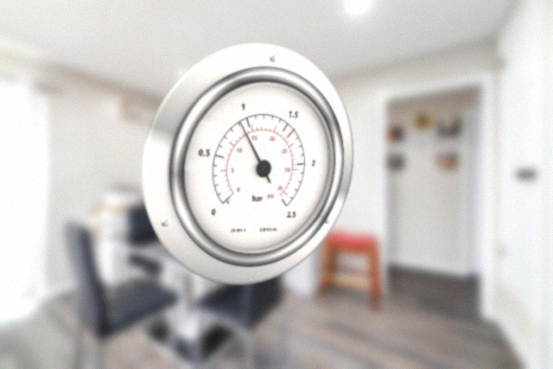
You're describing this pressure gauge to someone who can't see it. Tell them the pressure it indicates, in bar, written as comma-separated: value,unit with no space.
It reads 0.9,bar
